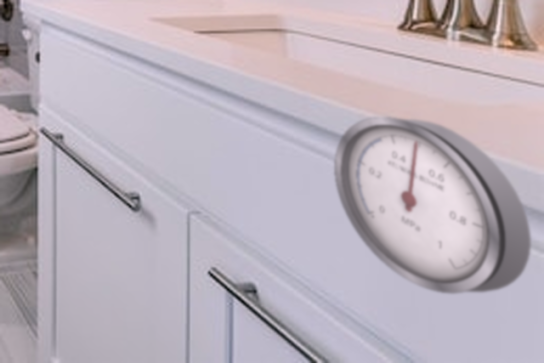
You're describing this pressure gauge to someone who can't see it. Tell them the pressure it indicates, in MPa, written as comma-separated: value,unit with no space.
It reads 0.5,MPa
